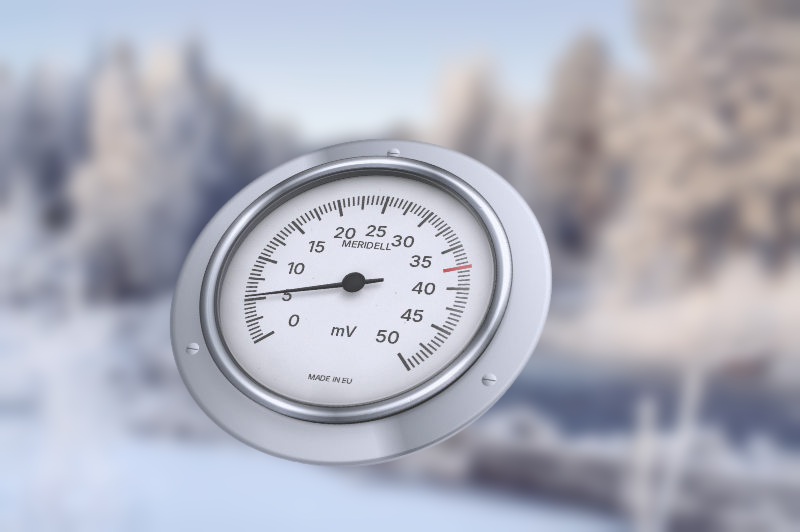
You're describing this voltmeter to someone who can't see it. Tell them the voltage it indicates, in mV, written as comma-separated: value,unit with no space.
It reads 5,mV
